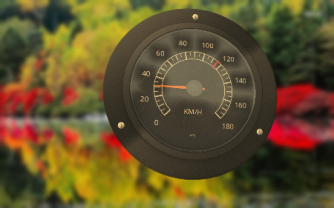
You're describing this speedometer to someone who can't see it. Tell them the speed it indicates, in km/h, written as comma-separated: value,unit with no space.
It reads 30,km/h
